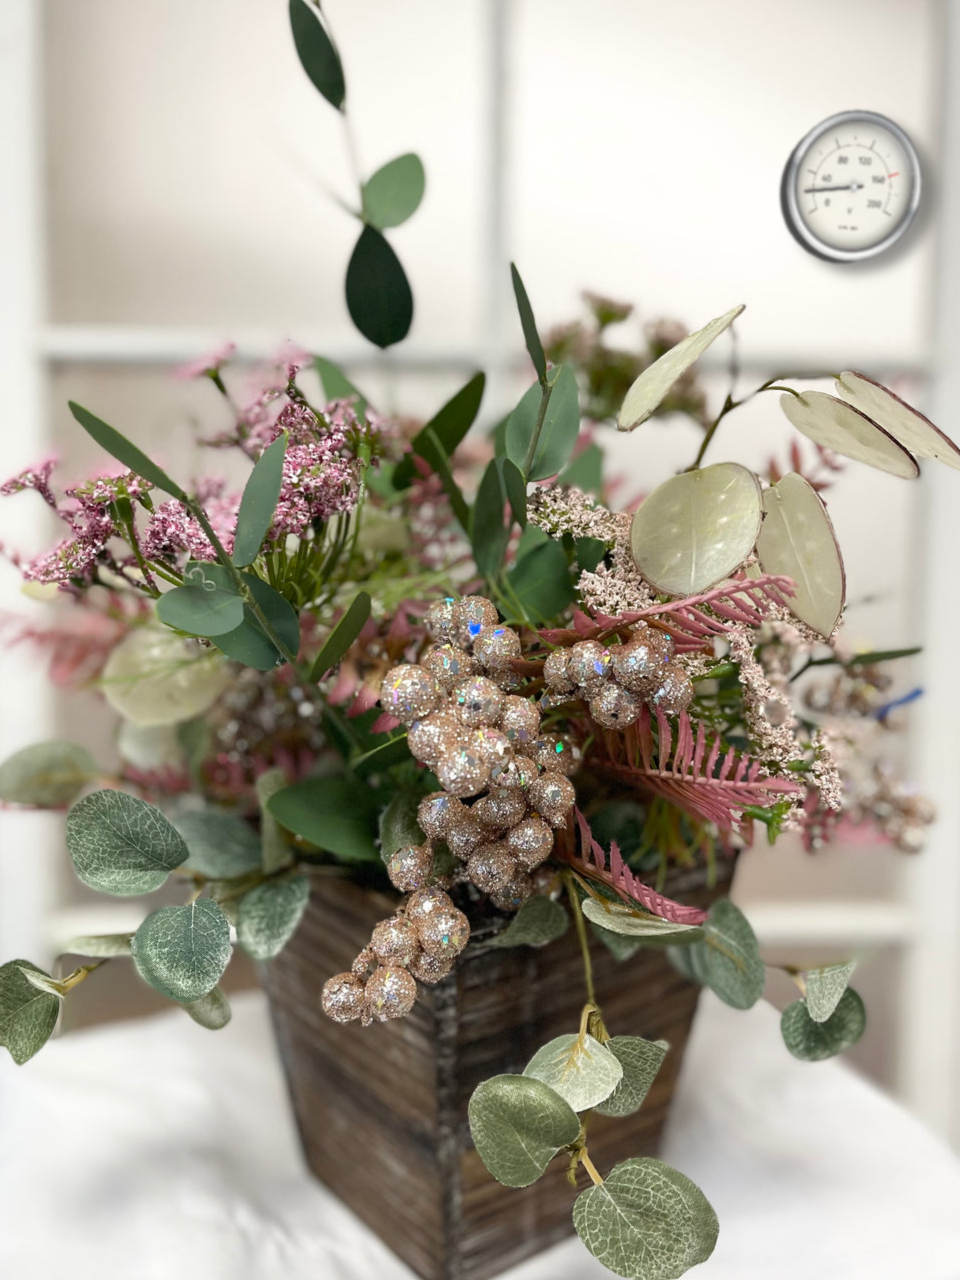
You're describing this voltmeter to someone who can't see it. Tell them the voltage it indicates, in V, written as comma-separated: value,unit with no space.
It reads 20,V
